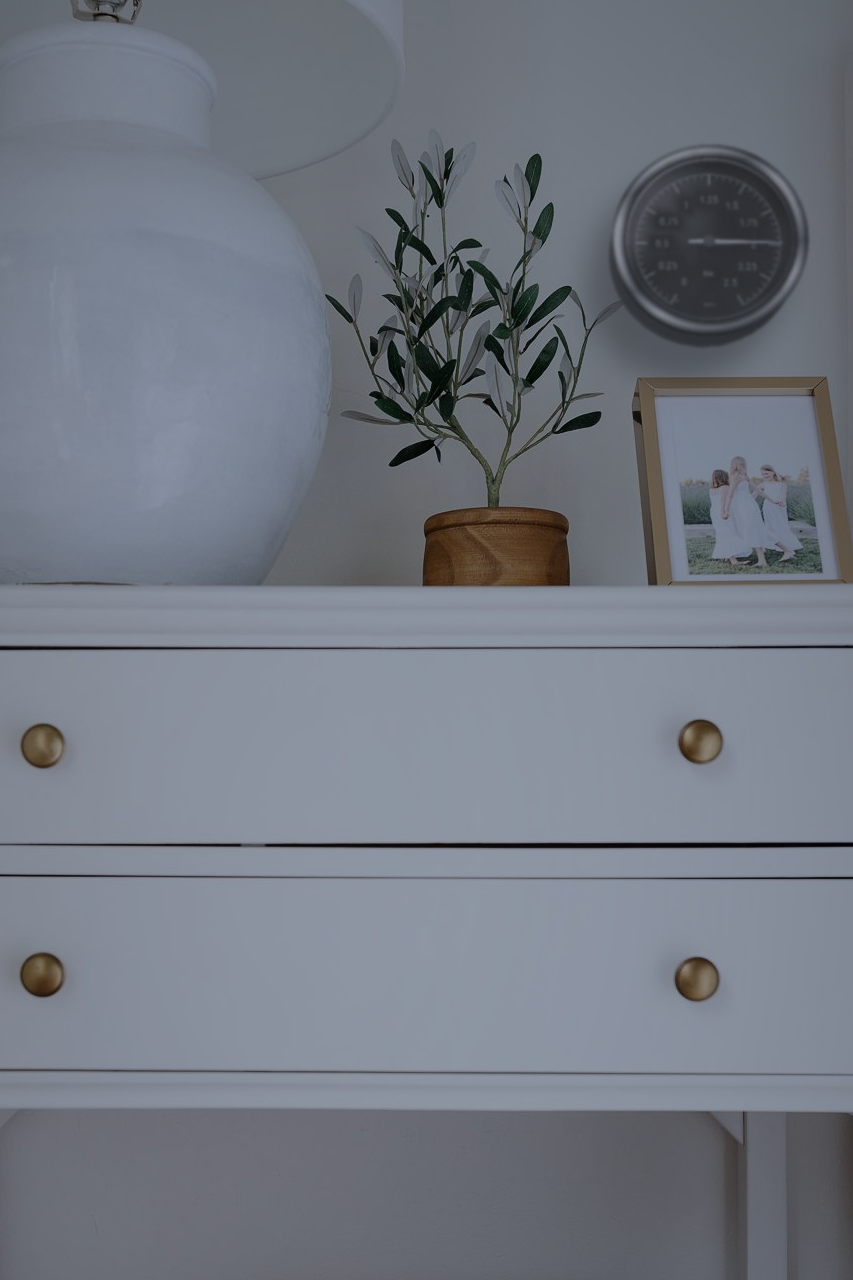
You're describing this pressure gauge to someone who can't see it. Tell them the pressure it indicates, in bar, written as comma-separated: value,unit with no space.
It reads 2,bar
